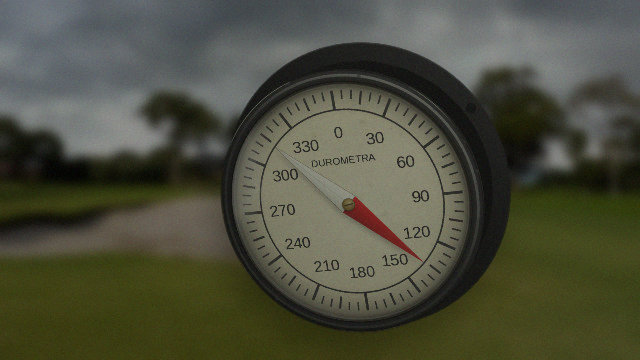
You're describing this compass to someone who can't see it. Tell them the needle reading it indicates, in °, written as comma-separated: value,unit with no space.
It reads 135,°
